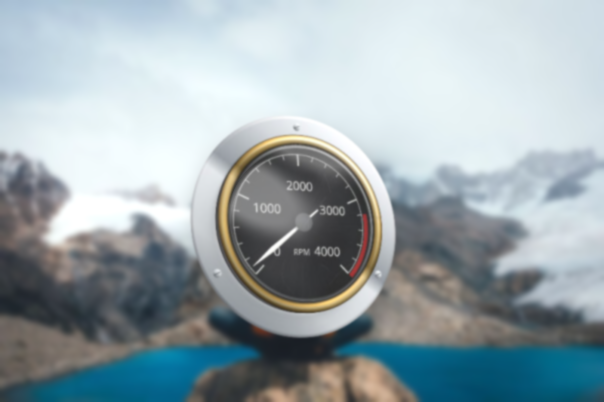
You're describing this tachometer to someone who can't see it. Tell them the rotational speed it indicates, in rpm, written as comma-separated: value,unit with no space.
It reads 100,rpm
